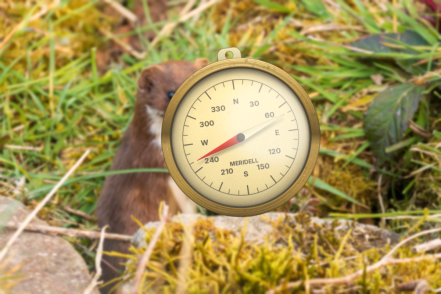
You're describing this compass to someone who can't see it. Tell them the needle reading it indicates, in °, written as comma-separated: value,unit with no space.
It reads 250,°
